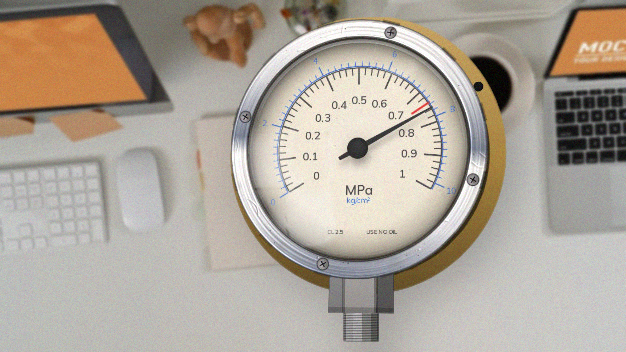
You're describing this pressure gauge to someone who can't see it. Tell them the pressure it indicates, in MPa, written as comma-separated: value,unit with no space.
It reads 0.76,MPa
